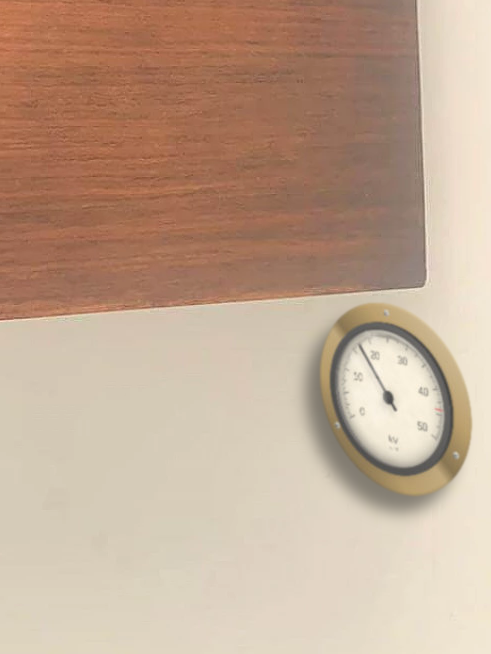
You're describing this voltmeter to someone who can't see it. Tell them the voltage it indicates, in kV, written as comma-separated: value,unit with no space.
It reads 17.5,kV
